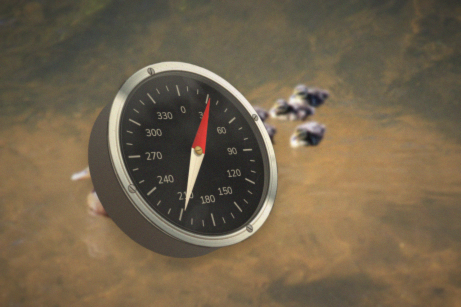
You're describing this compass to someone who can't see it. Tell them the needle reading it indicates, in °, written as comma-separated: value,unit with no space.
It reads 30,°
